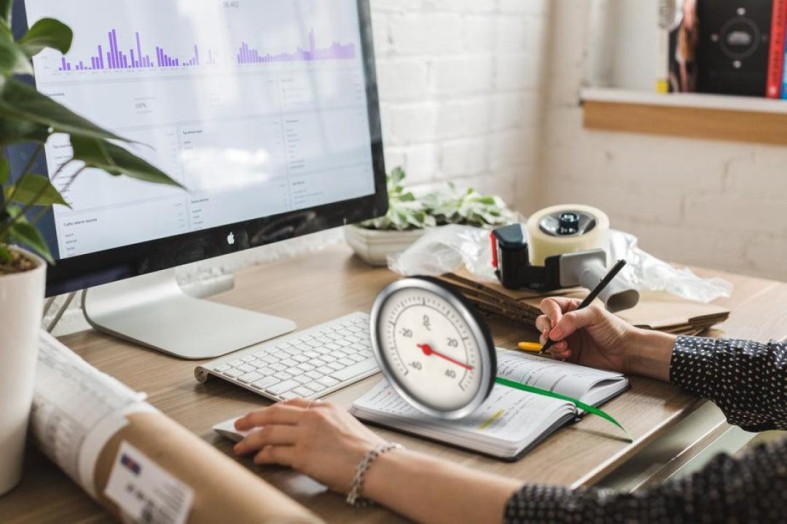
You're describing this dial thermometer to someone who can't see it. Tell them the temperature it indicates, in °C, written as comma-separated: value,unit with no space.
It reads 30,°C
